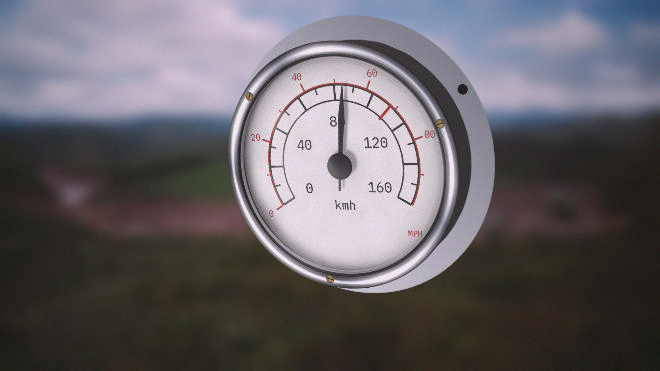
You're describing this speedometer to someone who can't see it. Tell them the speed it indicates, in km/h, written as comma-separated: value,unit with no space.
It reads 85,km/h
